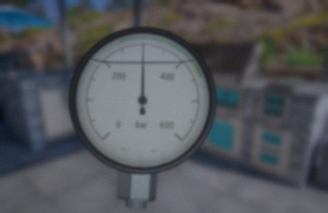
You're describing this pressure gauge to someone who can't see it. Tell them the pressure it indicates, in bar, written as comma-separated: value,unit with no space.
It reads 300,bar
